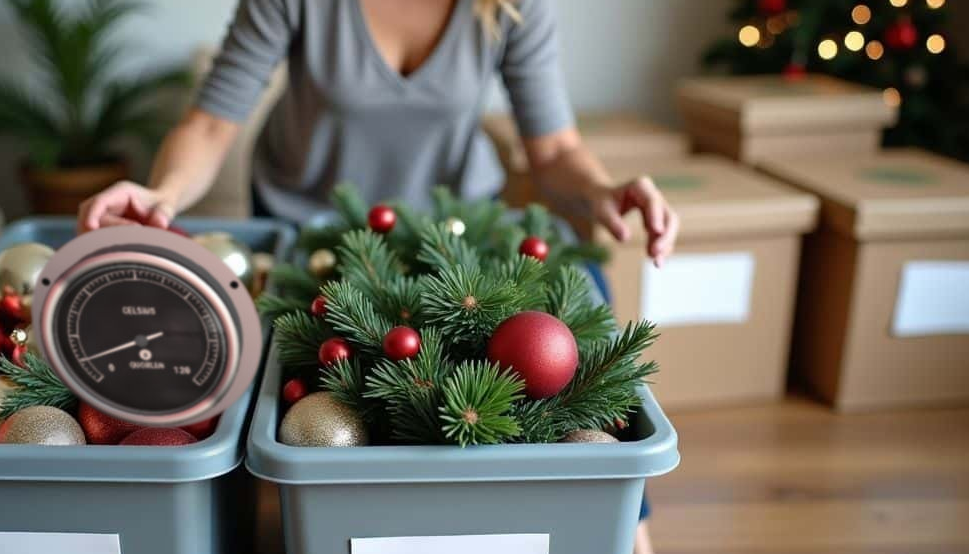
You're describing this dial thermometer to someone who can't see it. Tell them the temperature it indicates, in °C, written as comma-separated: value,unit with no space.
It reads 10,°C
